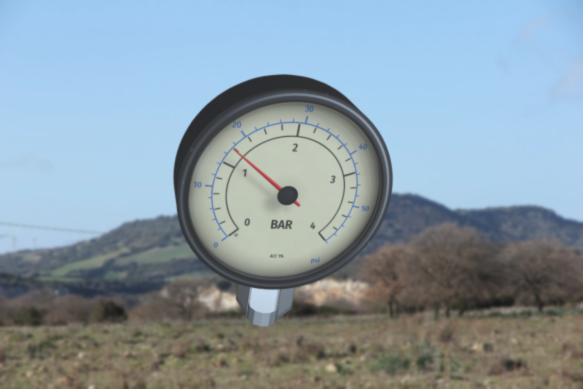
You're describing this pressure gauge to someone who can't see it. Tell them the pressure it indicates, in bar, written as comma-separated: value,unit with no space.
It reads 1.2,bar
